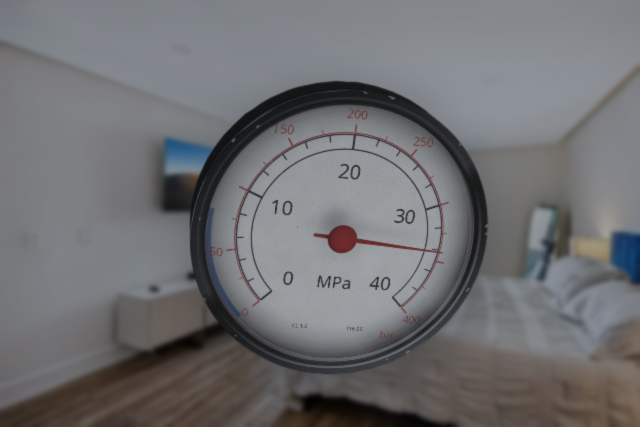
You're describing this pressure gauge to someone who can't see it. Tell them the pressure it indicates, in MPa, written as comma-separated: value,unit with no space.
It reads 34,MPa
